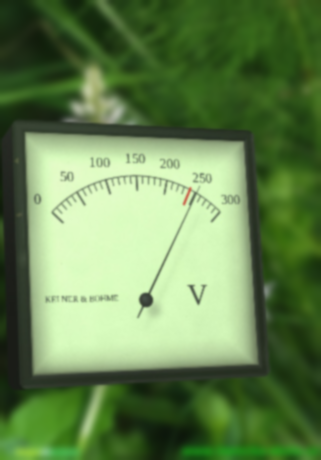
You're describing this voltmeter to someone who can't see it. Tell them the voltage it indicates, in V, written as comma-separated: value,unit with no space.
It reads 250,V
